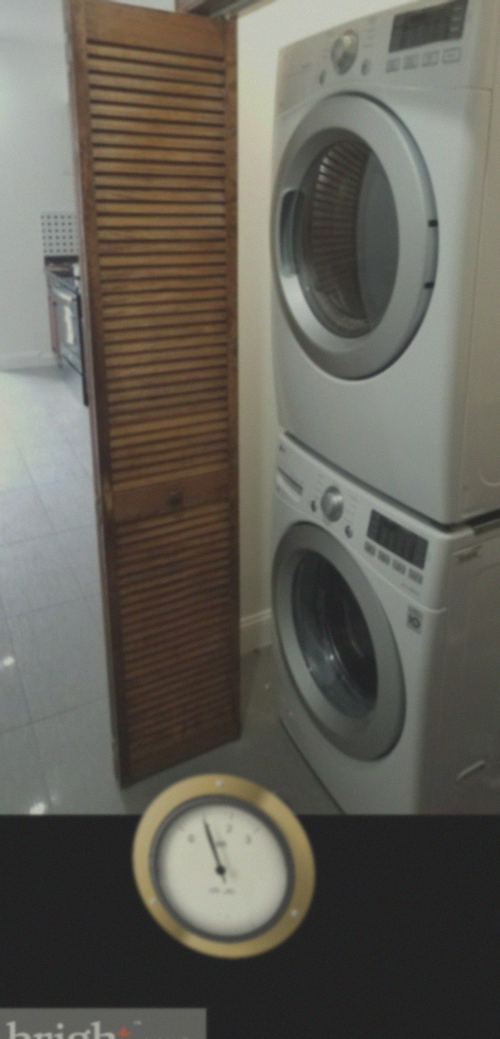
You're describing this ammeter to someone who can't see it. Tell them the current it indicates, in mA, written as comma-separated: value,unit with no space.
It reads 1,mA
